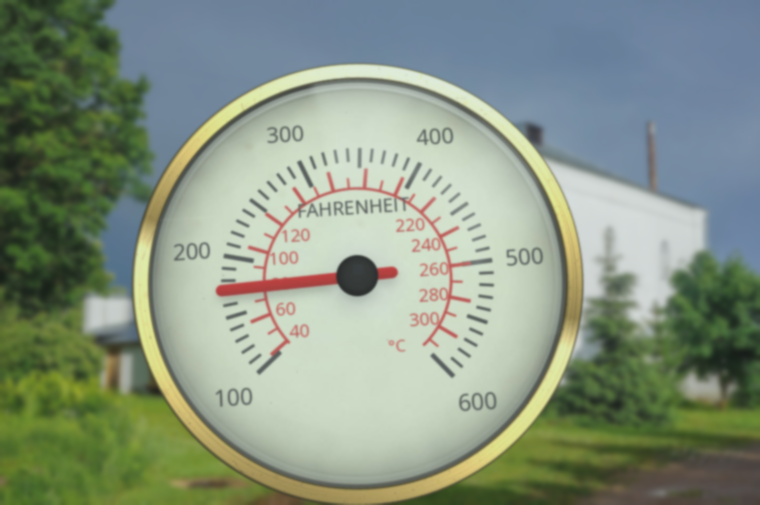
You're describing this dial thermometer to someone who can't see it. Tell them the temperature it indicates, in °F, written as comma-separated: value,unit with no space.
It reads 170,°F
